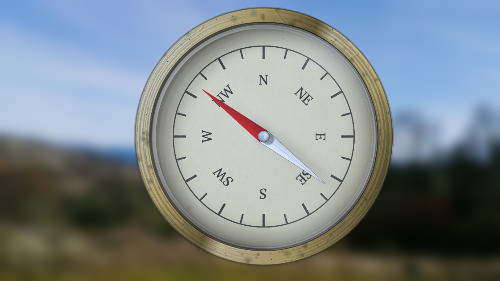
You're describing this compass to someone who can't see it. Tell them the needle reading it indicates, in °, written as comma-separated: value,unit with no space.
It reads 307.5,°
